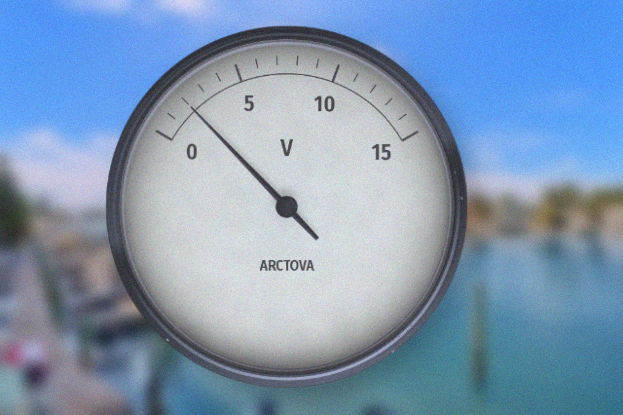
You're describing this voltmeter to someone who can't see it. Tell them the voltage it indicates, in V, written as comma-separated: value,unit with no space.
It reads 2,V
